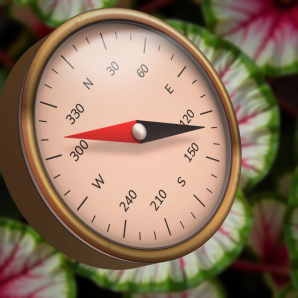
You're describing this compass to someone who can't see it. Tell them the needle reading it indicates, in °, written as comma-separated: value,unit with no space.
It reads 310,°
